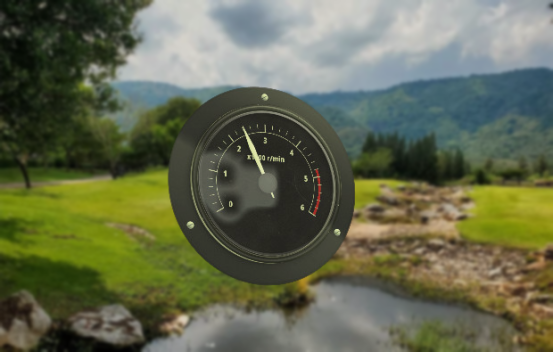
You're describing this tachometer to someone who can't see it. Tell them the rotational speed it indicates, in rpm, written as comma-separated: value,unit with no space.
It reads 2400,rpm
